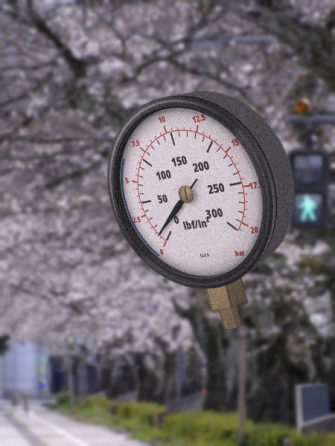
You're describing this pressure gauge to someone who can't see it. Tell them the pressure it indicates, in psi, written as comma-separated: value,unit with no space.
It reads 10,psi
